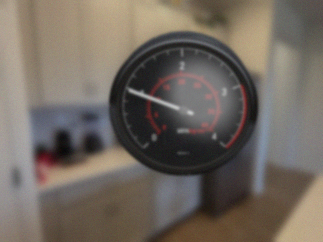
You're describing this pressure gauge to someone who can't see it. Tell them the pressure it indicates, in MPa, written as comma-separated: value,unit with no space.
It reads 1,MPa
